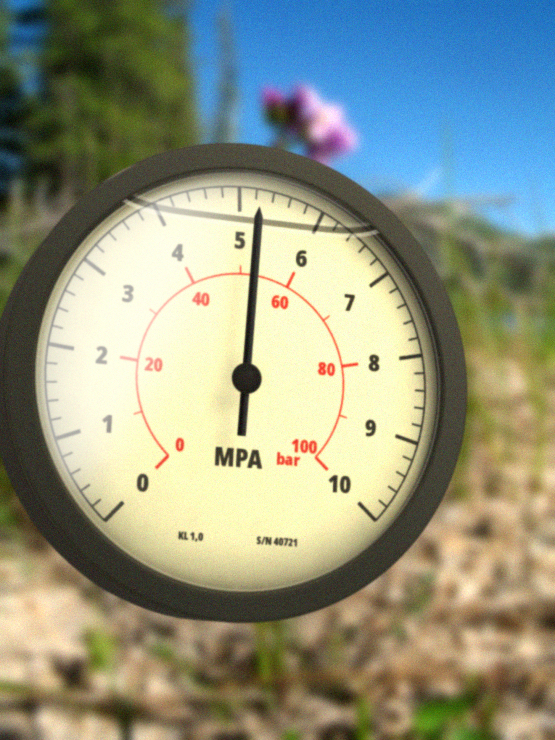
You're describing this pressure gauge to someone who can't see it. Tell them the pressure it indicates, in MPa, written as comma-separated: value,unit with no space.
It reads 5.2,MPa
